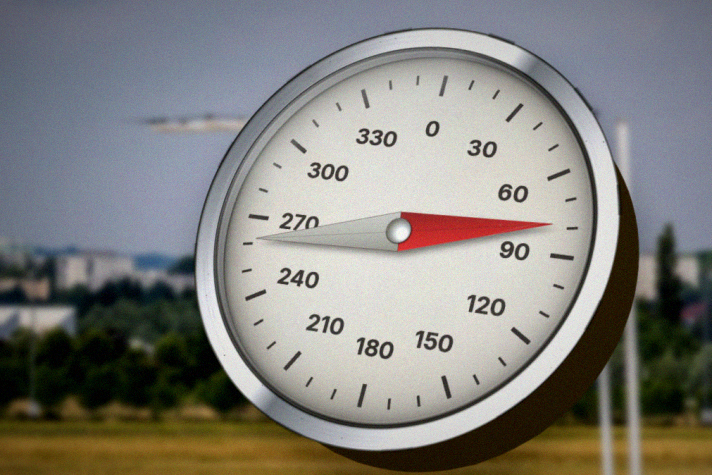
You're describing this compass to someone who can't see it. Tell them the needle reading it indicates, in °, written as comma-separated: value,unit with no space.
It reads 80,°
